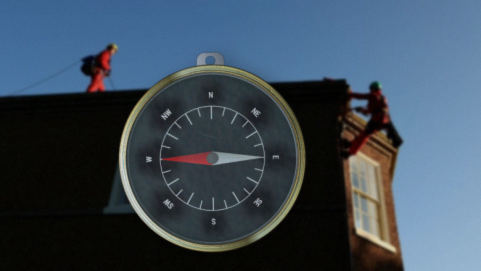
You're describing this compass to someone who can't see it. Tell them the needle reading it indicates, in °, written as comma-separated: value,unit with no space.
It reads 270,°
